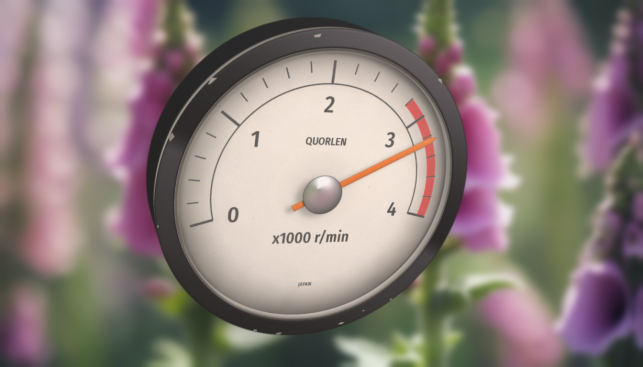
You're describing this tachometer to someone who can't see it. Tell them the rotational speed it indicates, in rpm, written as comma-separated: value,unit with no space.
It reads 3200,rpm
